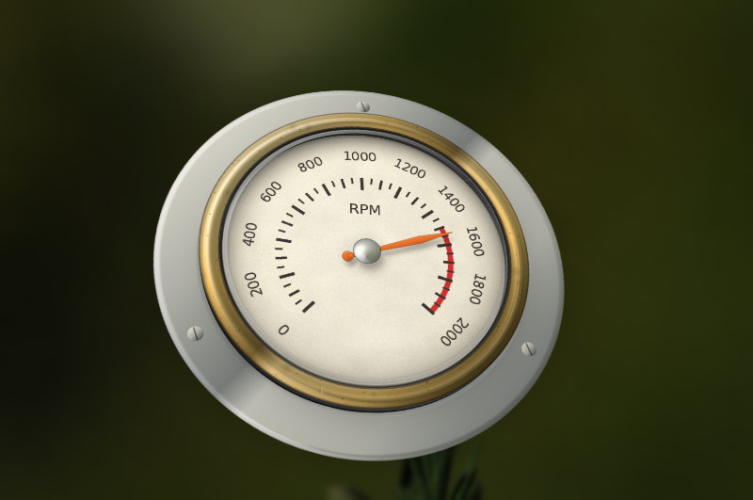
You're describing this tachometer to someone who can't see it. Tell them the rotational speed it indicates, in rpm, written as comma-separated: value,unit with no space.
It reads 1550,rpm
